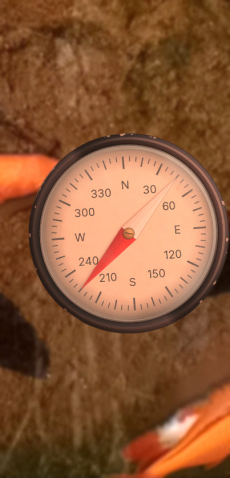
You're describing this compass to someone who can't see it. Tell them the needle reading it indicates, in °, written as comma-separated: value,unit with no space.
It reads 225,°
